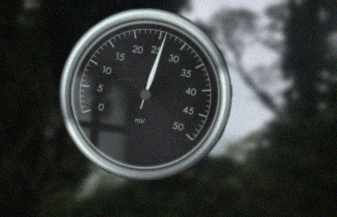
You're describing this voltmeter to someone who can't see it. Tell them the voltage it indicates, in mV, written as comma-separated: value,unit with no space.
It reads 26,mV
